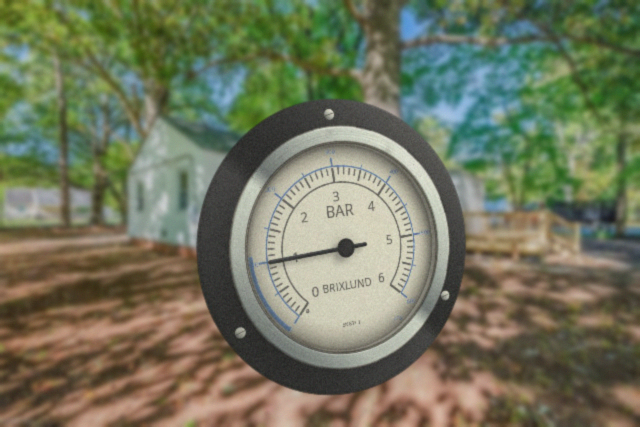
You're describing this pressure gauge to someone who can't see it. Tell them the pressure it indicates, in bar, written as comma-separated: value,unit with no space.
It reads 1,bar
